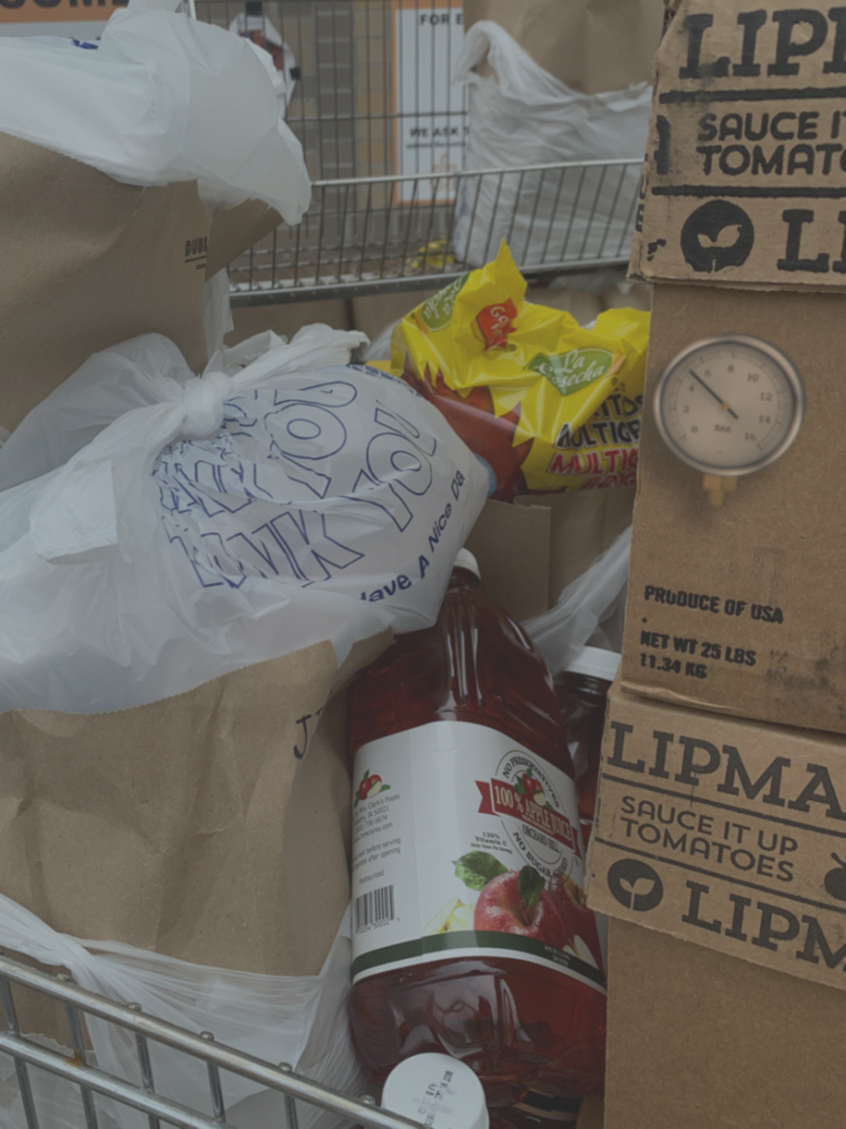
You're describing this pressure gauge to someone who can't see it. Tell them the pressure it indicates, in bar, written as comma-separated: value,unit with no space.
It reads 5,bar
